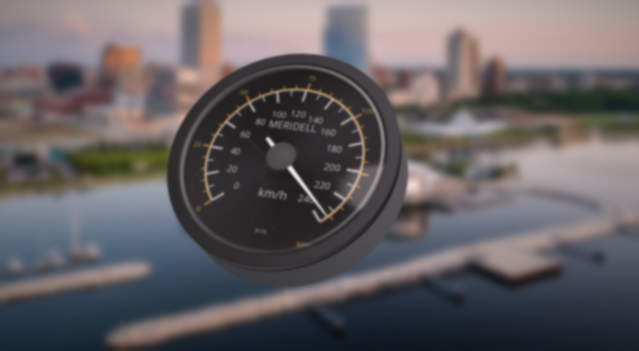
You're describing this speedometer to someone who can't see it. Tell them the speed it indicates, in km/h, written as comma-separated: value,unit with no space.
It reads 235,km/h
